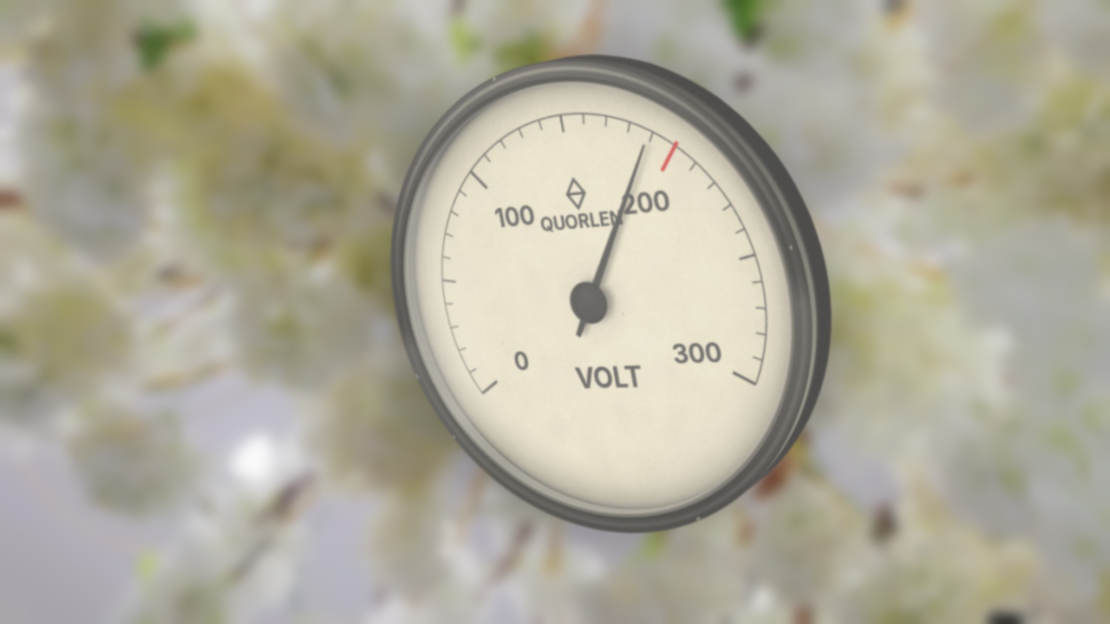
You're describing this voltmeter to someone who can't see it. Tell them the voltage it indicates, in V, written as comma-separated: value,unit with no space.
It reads 190,V
